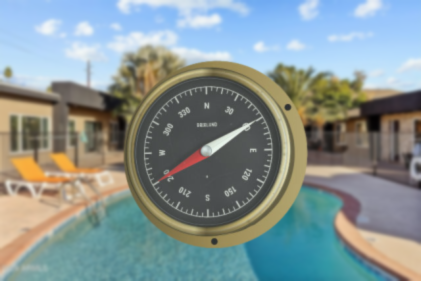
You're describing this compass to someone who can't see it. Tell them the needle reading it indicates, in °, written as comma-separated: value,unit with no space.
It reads 240,°
